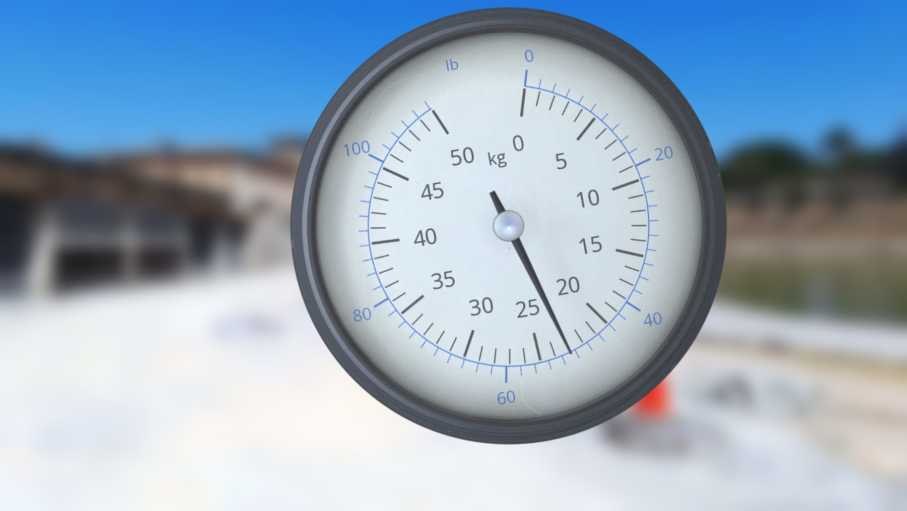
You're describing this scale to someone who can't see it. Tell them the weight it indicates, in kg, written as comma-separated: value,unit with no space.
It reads 23,kg
